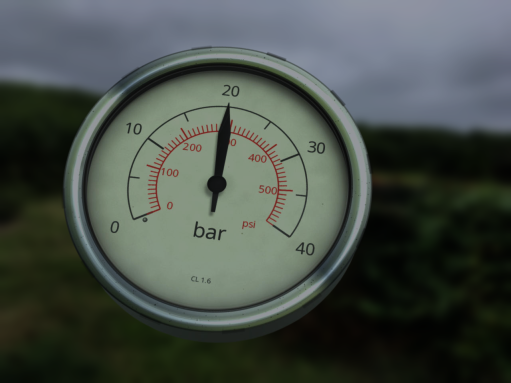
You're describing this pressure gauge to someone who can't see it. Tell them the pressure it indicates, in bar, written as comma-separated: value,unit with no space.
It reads 20,bar
